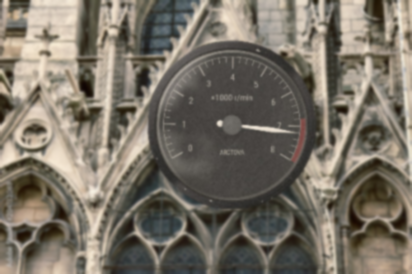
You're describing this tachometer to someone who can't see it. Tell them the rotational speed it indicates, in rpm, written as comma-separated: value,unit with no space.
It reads 7200,rpm
